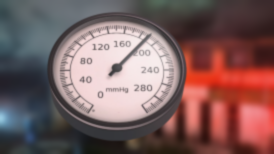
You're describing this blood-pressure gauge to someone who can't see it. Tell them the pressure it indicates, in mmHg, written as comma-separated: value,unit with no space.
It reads 190,mmHg
